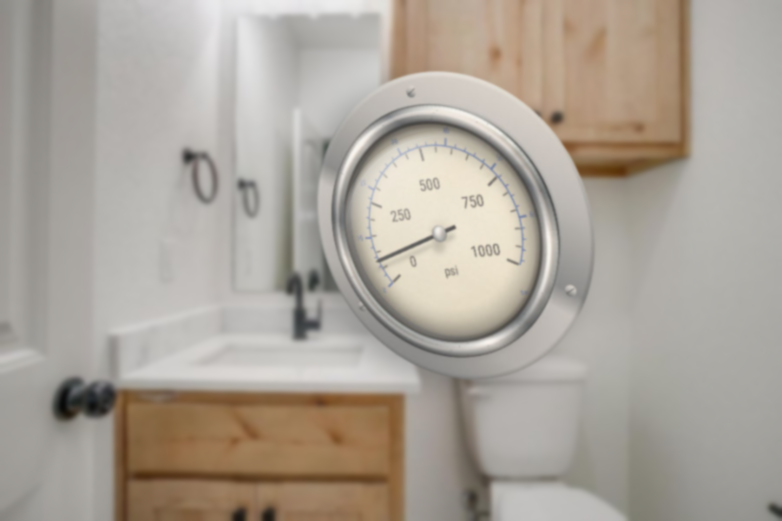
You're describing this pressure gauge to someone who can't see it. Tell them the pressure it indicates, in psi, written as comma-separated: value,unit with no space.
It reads 75,psi
